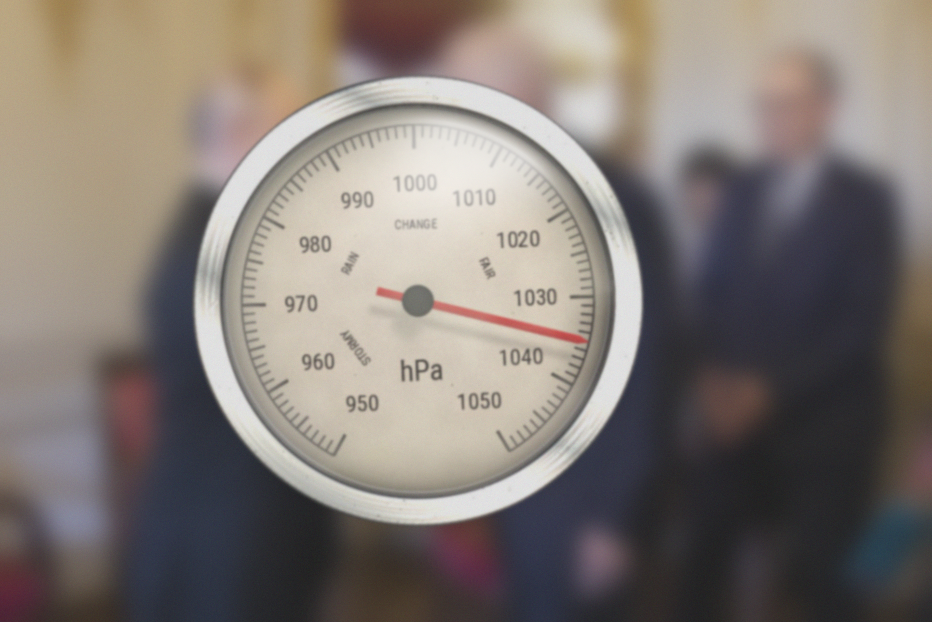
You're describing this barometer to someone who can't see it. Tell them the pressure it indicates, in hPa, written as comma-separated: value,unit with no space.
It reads 1035,hPa
